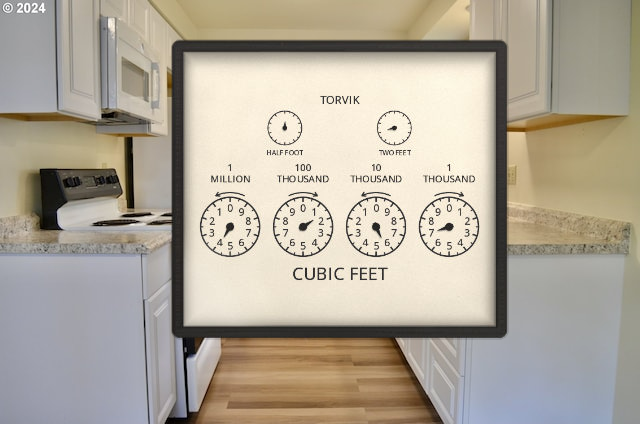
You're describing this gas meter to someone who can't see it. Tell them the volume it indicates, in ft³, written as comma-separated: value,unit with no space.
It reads 415700,ft³
